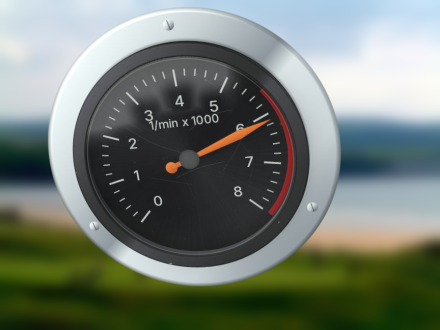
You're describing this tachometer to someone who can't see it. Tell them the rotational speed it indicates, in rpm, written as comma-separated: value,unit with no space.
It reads 6100,rpm
